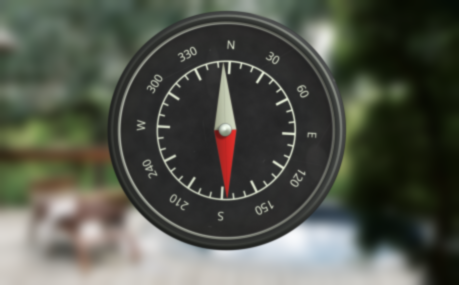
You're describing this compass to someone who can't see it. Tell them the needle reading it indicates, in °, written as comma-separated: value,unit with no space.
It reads 175,°
